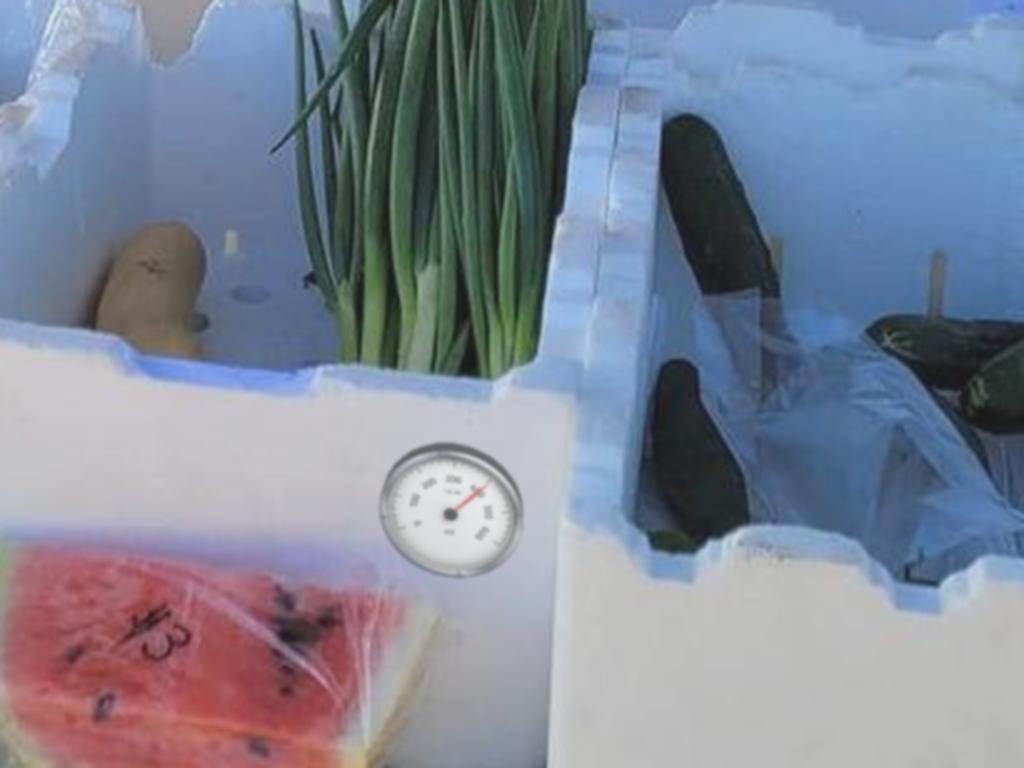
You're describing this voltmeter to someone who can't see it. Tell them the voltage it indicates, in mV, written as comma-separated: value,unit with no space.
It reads 400,mV
